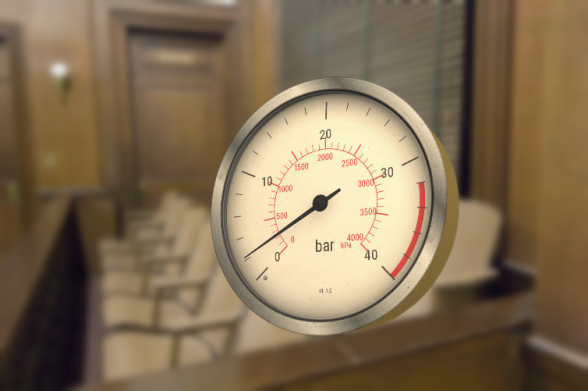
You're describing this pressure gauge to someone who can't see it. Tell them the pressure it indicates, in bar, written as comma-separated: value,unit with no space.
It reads 2,bar
